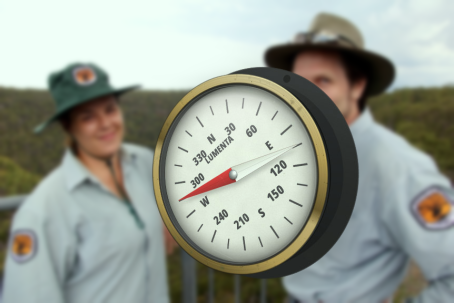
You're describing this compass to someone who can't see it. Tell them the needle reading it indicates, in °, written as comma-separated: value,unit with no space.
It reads 285,°
